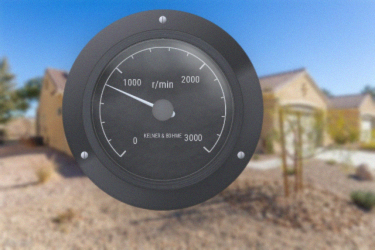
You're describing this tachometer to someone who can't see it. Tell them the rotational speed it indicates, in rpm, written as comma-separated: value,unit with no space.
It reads 800,rpm
